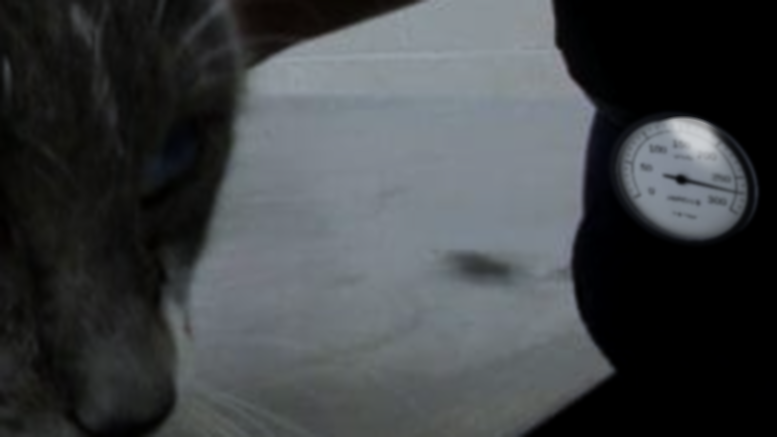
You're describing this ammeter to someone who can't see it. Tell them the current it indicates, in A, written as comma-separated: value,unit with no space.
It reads 270,A
